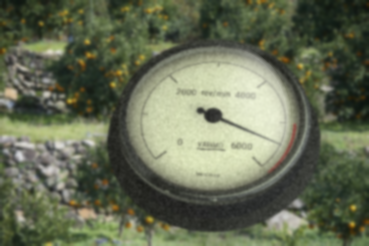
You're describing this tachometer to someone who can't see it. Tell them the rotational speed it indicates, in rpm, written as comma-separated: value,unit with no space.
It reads 5500,rpm
